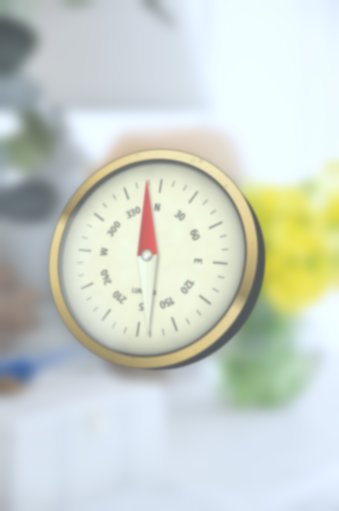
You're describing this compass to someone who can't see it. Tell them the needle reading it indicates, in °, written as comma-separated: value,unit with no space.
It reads 350,°
